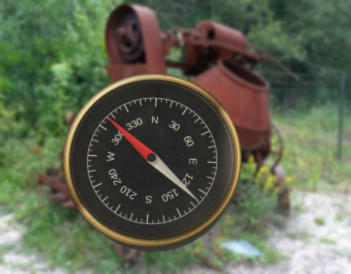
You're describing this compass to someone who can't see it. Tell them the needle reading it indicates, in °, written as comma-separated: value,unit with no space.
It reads 310,°
